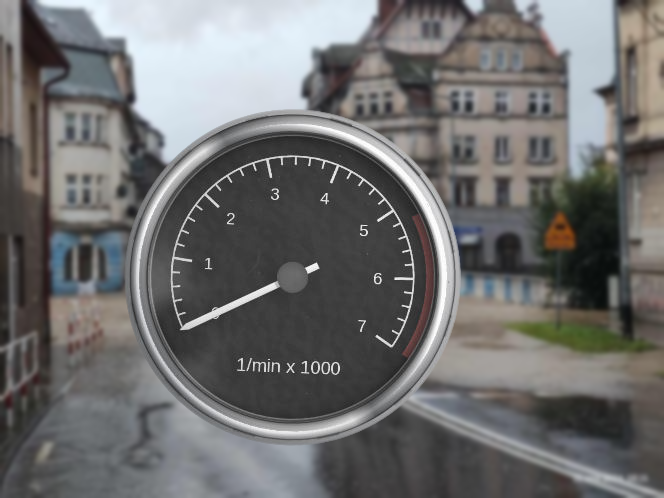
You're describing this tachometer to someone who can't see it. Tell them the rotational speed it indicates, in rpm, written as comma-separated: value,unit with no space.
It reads 0,rpm
